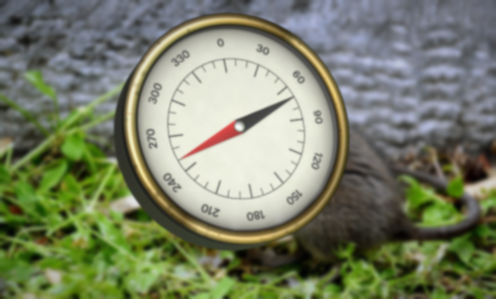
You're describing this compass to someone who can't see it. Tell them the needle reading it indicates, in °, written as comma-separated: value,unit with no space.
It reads 250,°
